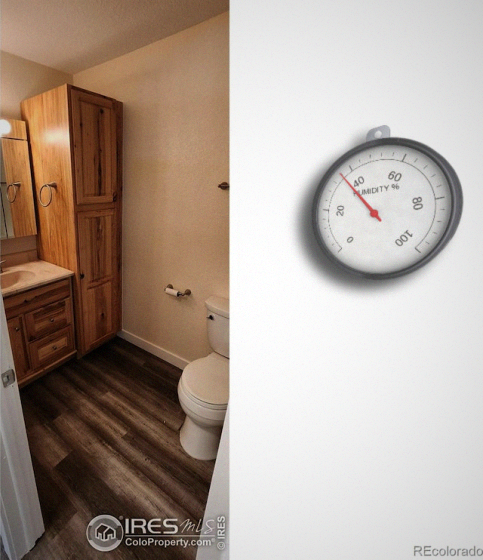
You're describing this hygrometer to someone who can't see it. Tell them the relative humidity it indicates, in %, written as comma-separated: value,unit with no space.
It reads 36,%
